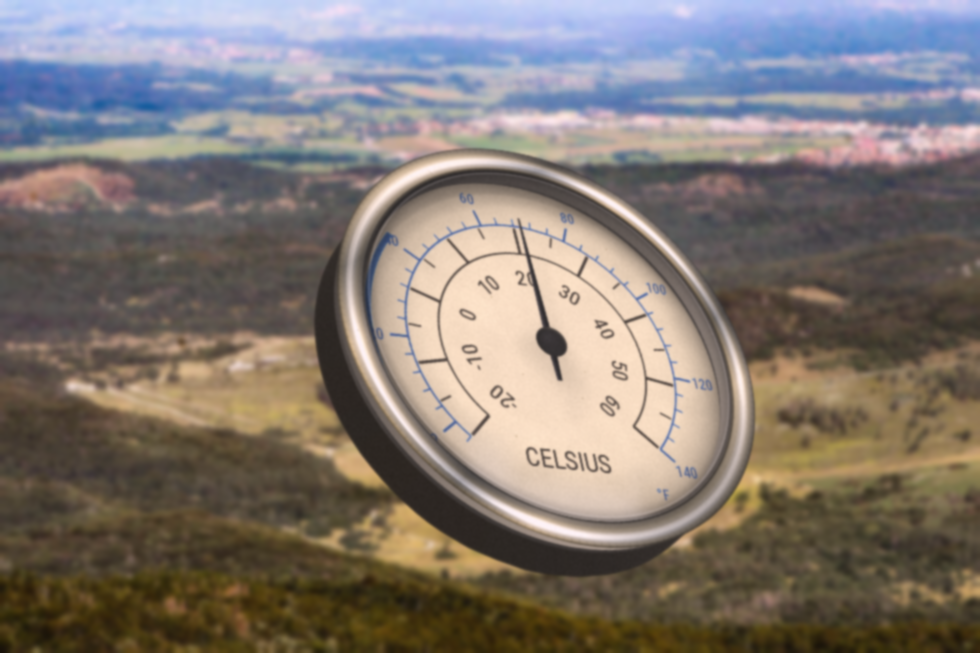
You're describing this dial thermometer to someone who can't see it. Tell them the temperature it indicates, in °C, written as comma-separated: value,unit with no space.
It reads 20,°C
